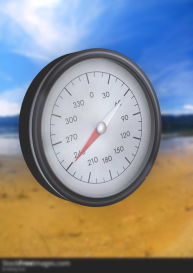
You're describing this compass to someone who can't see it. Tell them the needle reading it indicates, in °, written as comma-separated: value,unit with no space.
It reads 240,°
